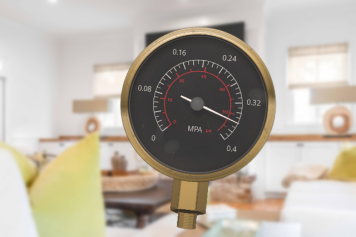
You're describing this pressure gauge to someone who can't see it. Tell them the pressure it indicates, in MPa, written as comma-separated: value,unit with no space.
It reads 0.36,MPa
